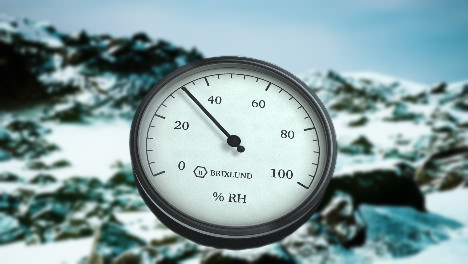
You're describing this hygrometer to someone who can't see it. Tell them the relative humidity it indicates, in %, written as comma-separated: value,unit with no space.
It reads 32,%
